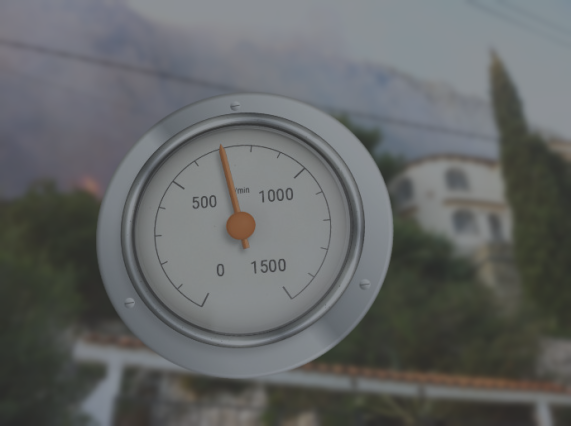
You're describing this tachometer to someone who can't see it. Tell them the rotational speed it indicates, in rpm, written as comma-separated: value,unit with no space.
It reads 700,rpm
